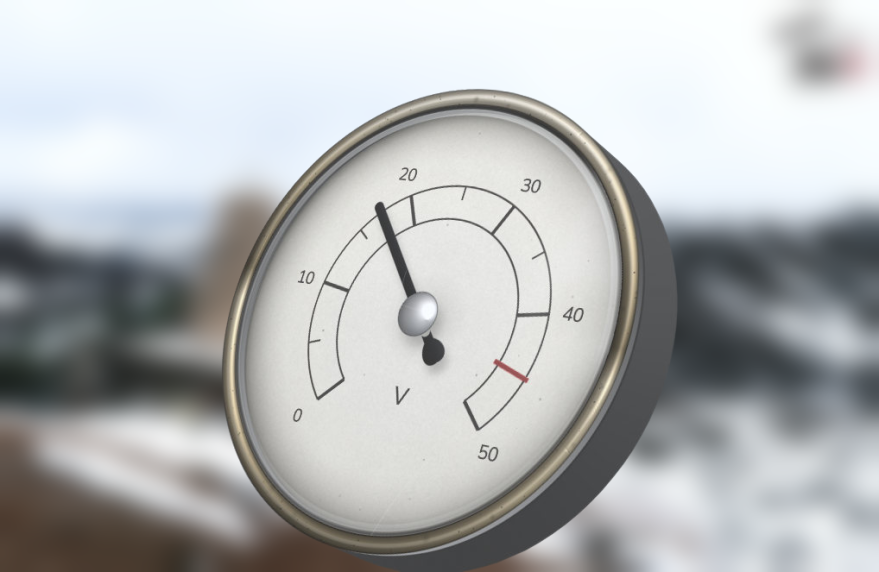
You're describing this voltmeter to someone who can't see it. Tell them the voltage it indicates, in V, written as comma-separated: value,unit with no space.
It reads 17.5,V
